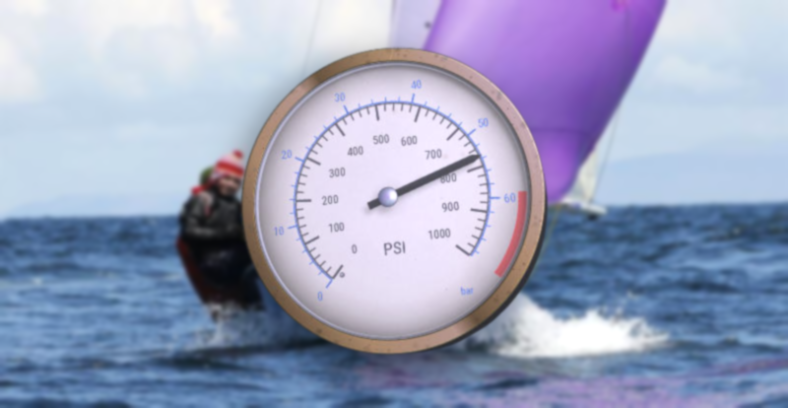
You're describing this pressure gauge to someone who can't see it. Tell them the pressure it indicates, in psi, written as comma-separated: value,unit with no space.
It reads 780,psi
